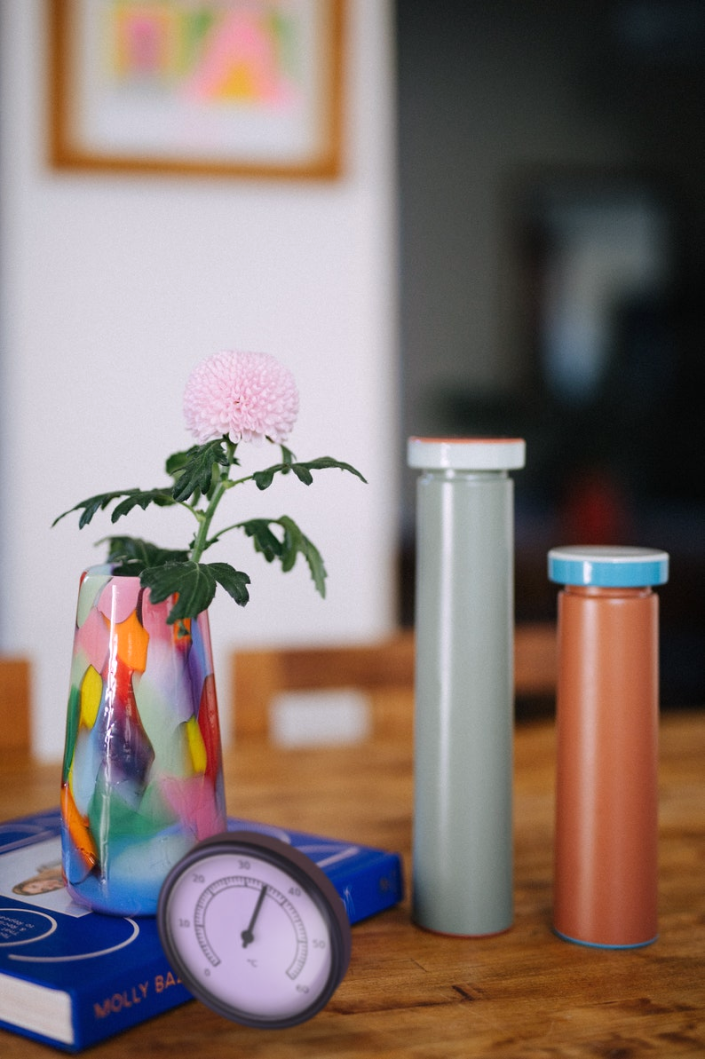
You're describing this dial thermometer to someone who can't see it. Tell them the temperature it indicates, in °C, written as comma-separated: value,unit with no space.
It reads 35,°C
